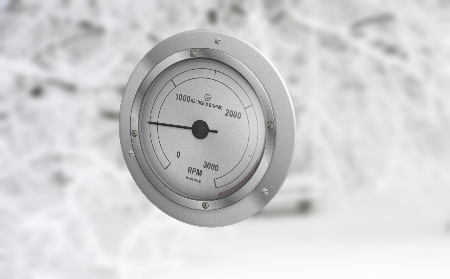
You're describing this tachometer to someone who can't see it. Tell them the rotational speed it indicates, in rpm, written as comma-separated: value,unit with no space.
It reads 500,rpm
